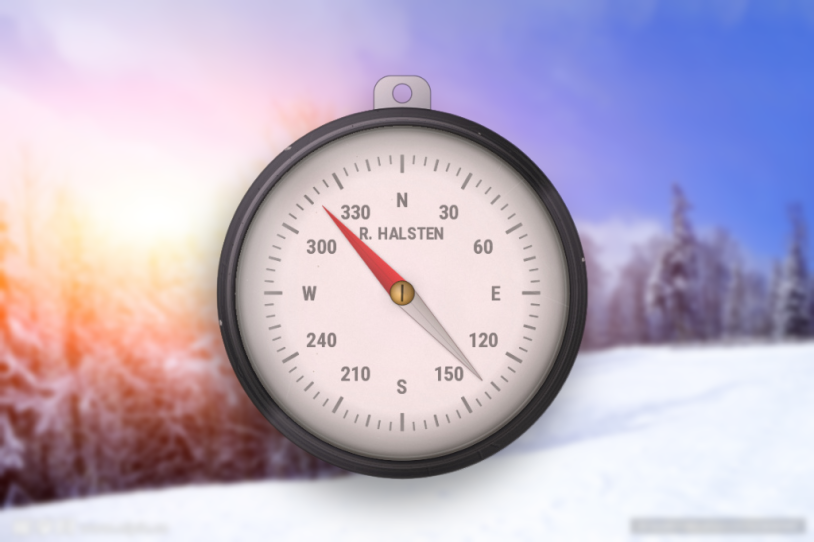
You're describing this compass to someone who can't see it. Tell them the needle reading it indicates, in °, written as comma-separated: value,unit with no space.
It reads 317.5,°
